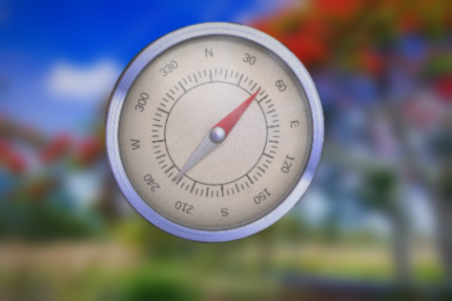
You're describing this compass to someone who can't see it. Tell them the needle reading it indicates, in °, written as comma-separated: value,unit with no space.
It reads 50,°
